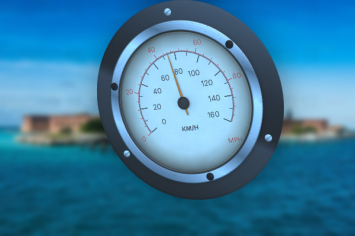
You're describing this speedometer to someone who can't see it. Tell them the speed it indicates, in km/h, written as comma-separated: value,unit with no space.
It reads 75,km/h
